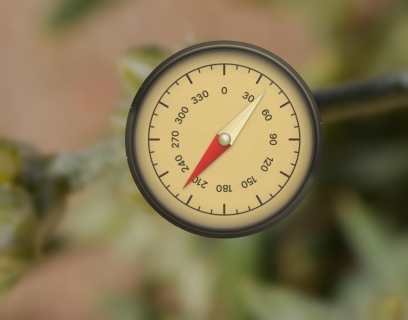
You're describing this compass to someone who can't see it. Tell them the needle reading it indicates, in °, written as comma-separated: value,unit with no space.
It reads 220,°
